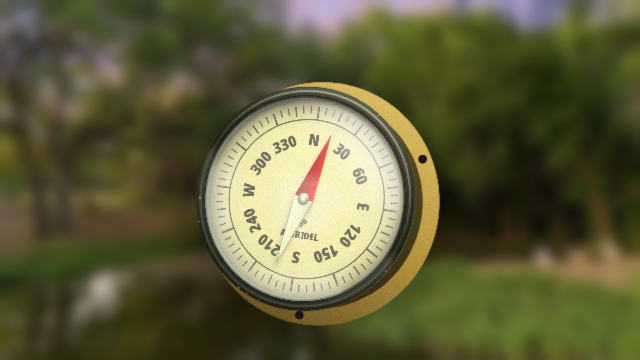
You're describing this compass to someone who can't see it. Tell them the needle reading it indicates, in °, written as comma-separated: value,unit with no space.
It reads 15,°
